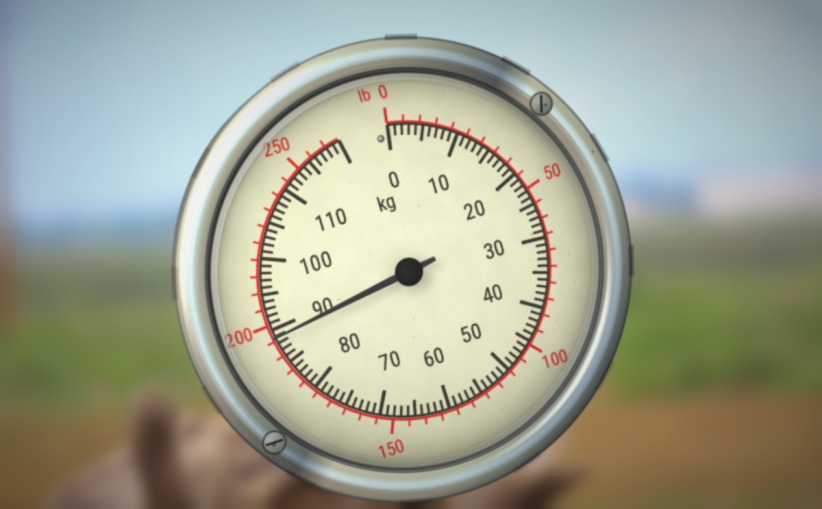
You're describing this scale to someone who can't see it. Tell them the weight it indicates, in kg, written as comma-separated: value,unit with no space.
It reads 89,kg
